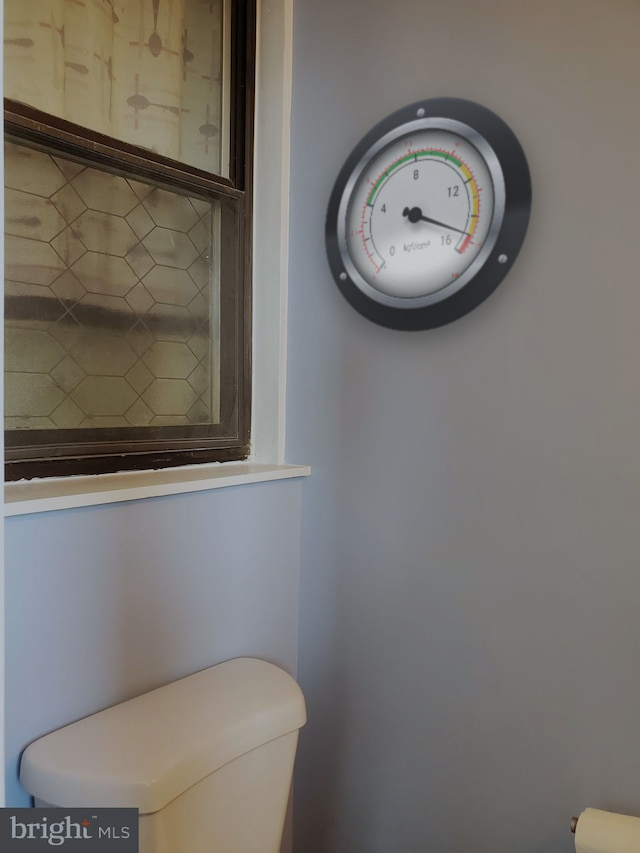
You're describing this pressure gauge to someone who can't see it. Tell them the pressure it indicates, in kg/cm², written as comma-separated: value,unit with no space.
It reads 15,kg/cm²
